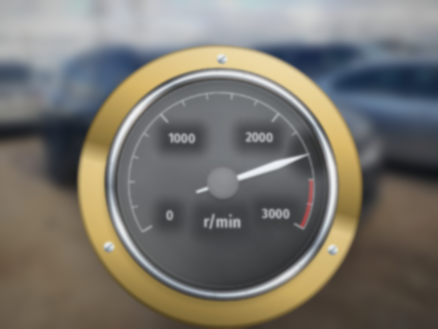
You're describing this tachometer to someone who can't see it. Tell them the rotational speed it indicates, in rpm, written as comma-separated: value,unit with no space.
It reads 2400,rpm
